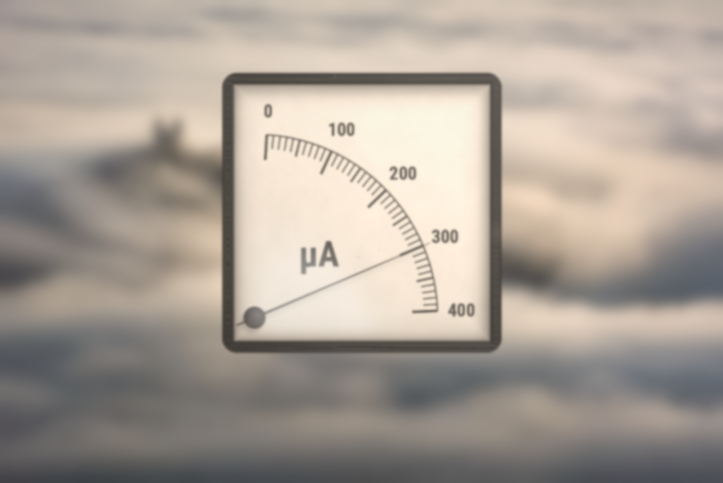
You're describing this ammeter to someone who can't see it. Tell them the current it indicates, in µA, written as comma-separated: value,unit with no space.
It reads 300,µA
